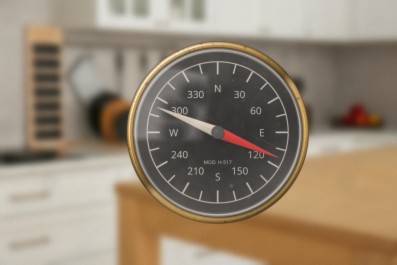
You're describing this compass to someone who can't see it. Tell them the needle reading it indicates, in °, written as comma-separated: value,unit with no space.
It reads 112.5,°
